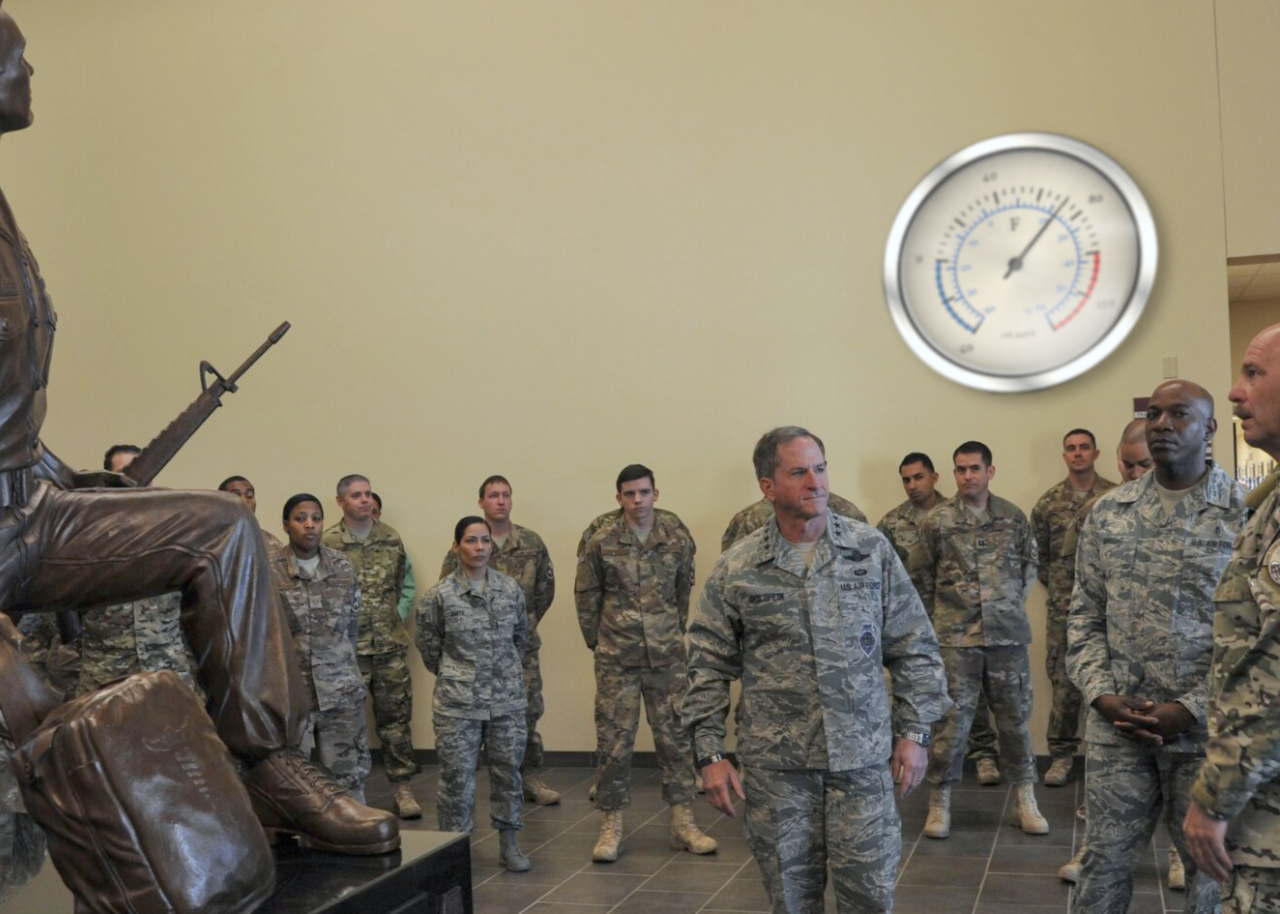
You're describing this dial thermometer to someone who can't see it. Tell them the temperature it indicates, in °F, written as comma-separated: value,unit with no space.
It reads 72,°F
